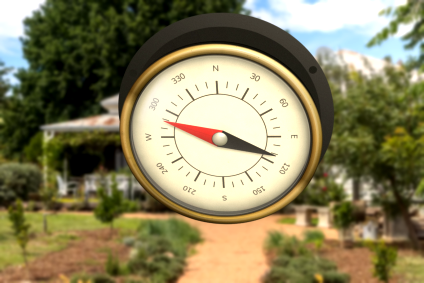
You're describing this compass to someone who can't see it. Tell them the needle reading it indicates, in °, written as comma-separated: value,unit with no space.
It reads 290,°
